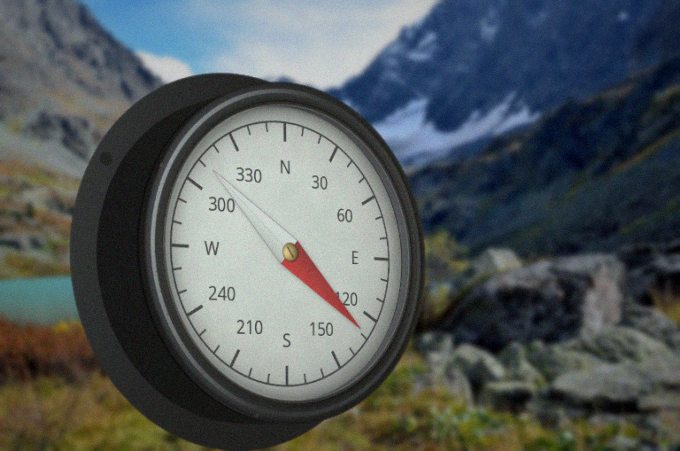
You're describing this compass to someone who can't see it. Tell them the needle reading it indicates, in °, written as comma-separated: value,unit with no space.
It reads 130,°
